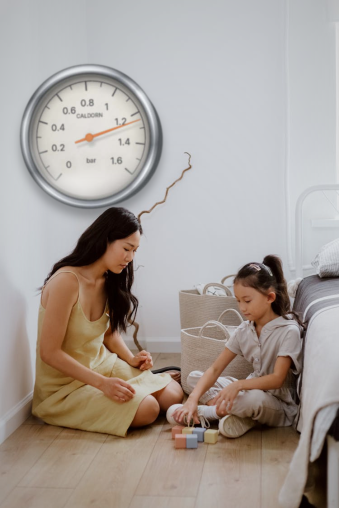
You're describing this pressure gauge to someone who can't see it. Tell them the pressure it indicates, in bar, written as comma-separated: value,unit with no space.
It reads 1.25,bar
